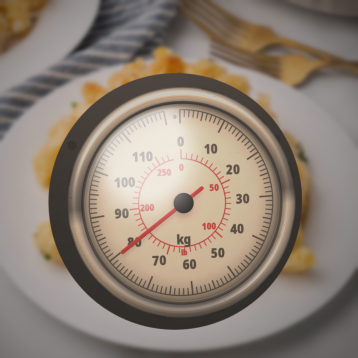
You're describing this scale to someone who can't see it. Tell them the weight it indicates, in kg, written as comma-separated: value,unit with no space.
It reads 80,kg
